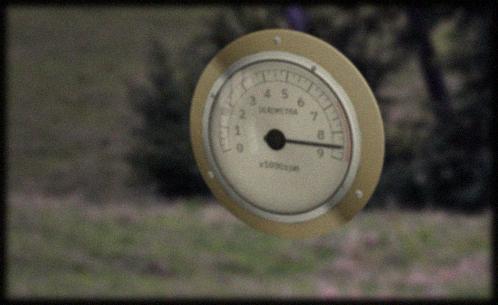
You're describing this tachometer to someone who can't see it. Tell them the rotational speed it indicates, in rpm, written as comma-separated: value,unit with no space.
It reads 8500,rpm
